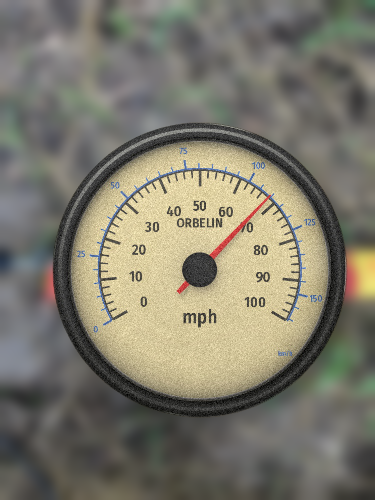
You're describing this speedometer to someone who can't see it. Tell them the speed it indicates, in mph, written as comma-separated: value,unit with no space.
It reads 68,mph
